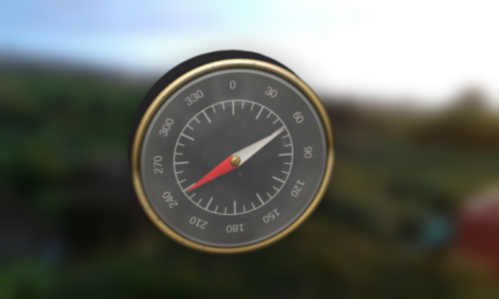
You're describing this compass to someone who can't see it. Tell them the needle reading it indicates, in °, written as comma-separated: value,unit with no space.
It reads 240,°
